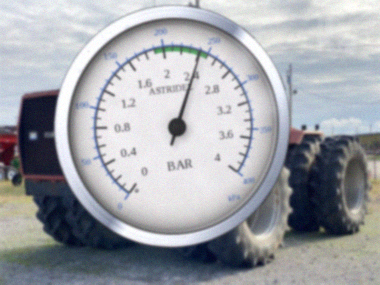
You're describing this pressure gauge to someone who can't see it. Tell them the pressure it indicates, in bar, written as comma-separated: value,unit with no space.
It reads 2.4,bar
